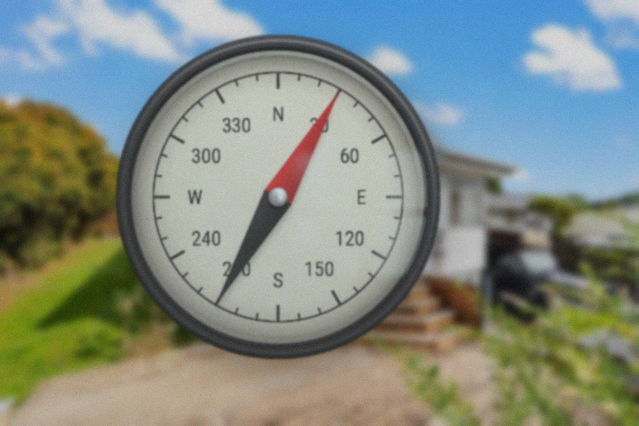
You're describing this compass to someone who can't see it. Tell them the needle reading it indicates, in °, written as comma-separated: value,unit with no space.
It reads 30,°
